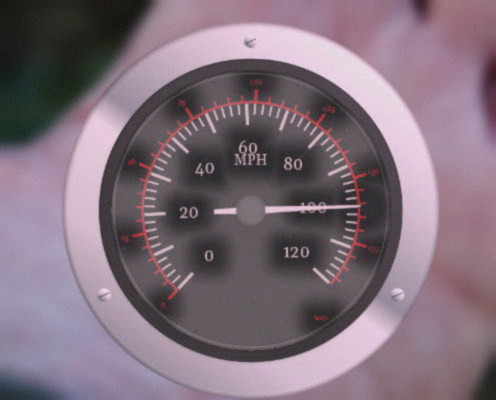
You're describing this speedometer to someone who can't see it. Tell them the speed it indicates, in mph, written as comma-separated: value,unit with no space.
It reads 100,mph
